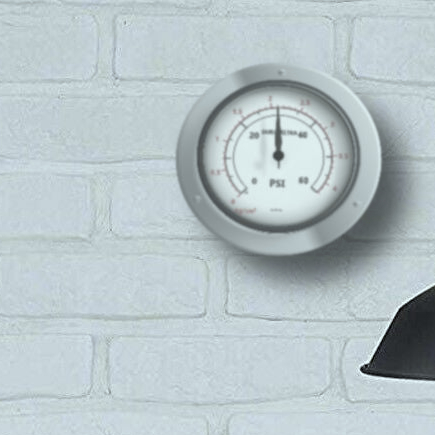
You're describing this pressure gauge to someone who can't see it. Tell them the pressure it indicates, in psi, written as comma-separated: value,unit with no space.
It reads 30,psi
